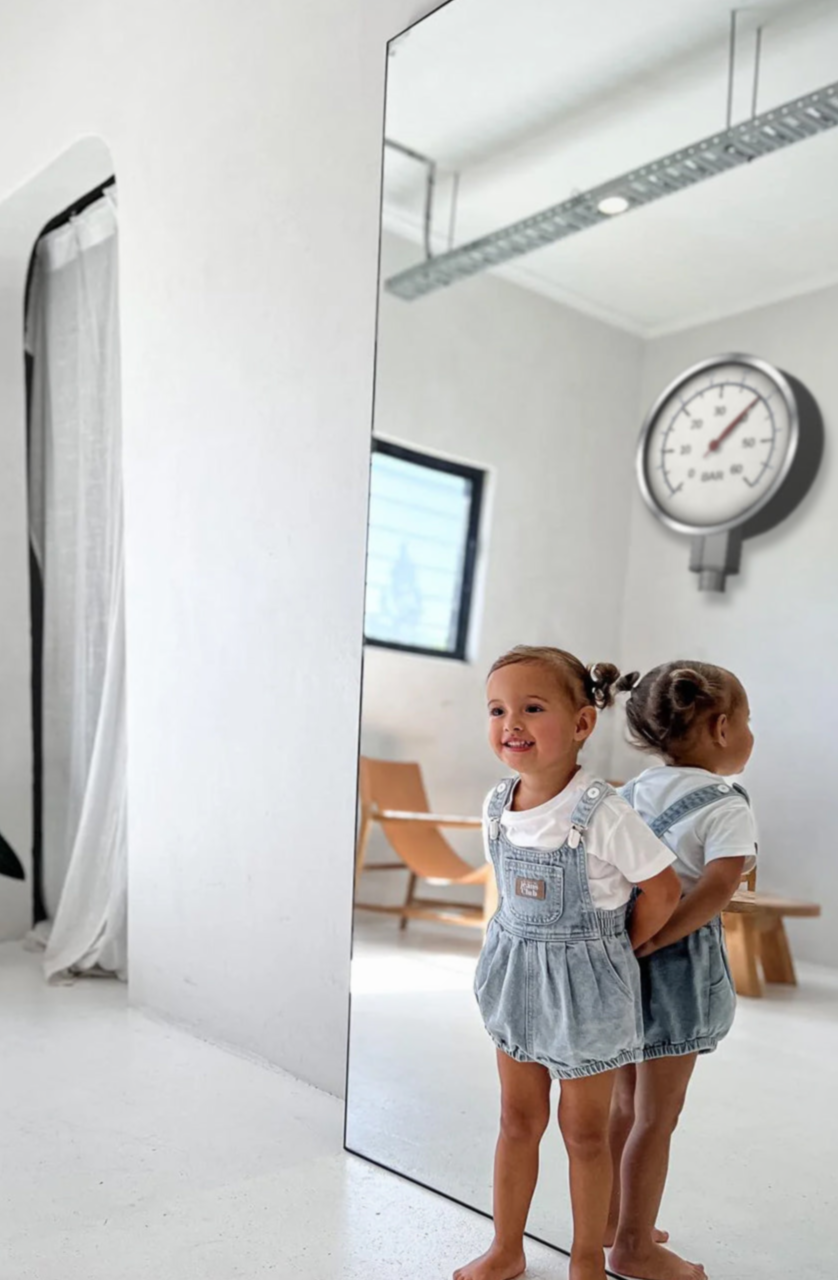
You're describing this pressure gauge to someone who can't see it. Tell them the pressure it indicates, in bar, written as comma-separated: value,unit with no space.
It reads 40,bar
